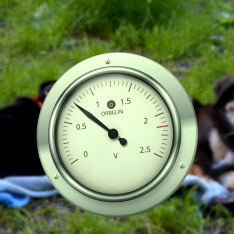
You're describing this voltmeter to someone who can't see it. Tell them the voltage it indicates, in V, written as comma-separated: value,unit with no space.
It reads 0.75,V
